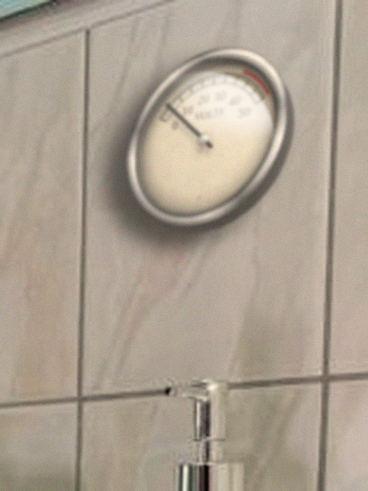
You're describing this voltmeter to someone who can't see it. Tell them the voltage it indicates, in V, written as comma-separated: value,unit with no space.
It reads 5,V
